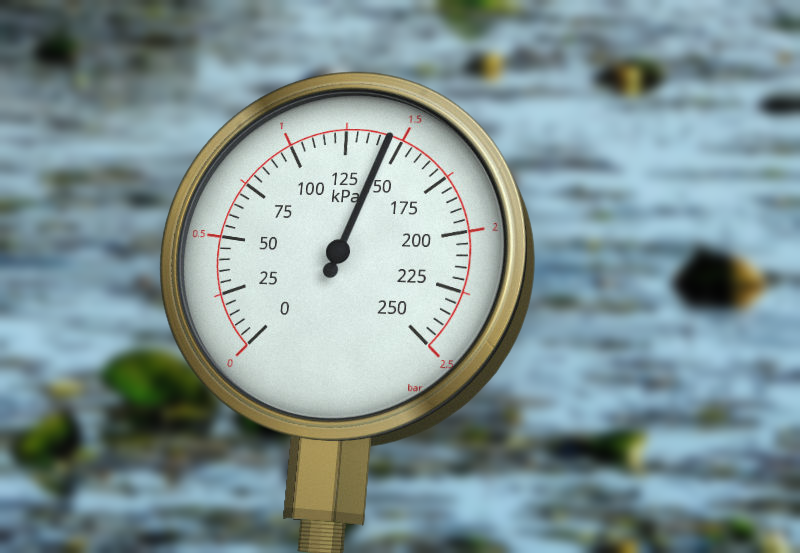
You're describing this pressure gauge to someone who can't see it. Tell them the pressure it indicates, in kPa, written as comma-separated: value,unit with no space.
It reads 145,kPa
